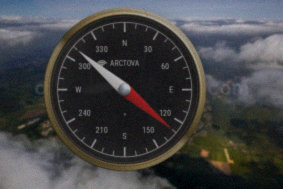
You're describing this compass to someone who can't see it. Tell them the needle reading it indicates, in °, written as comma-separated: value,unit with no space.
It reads 130,°
